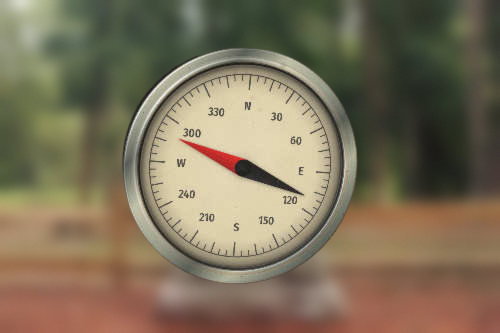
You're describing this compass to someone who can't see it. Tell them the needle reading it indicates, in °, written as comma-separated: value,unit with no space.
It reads 290,°
